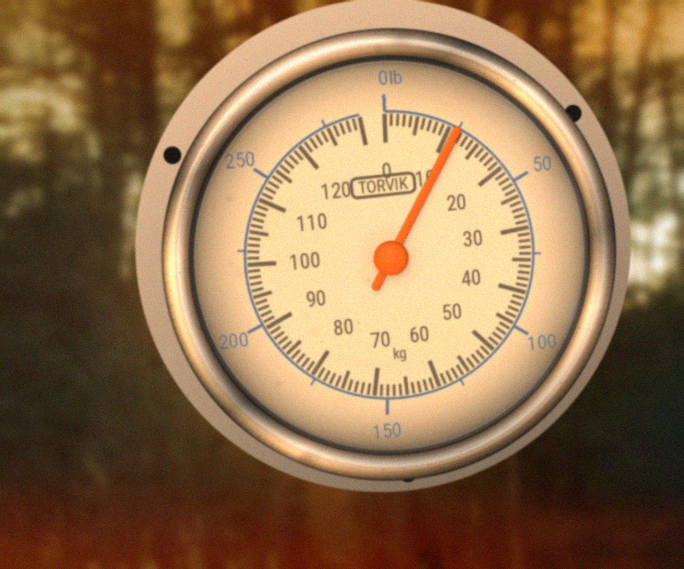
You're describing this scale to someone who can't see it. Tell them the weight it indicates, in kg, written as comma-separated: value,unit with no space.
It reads 11,kg
